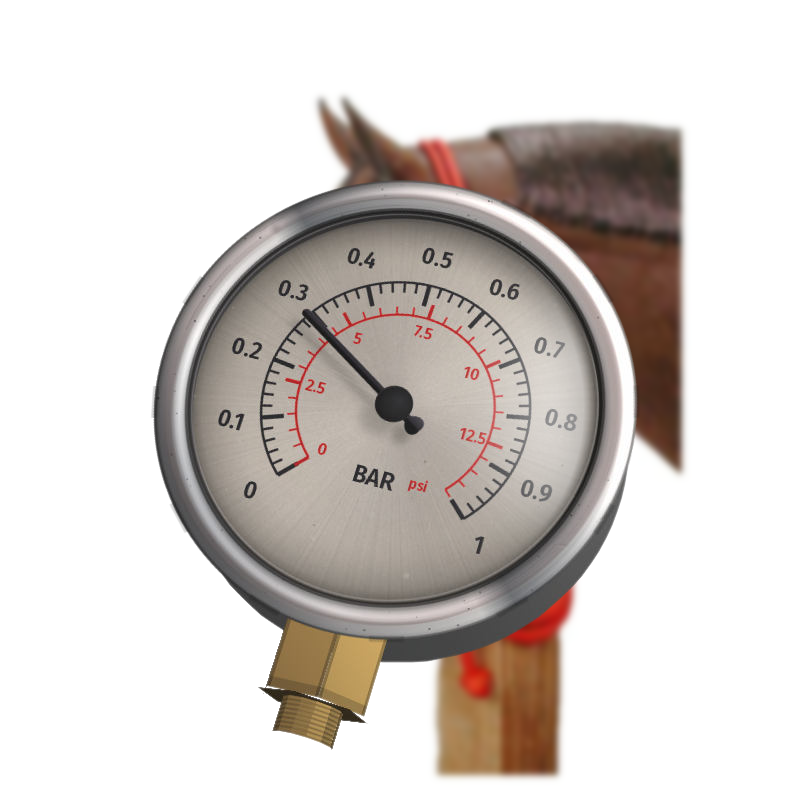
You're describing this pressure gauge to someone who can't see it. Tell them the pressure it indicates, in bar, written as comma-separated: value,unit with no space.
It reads 0.29,bar
